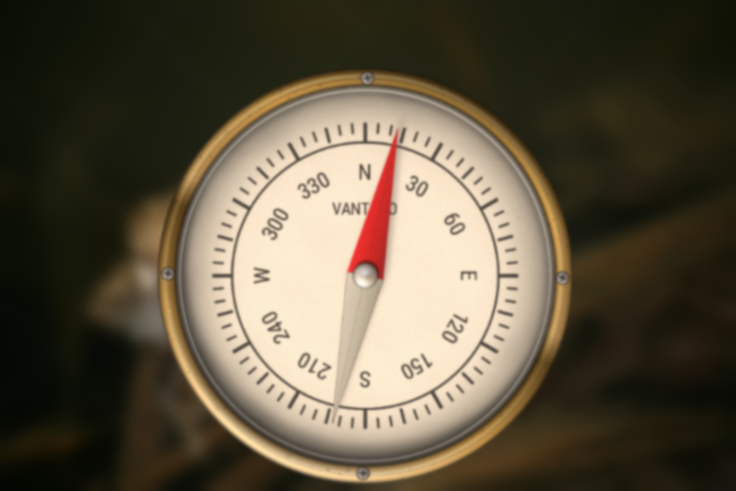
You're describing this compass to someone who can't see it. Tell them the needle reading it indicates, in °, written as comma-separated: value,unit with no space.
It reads 12.5,°
